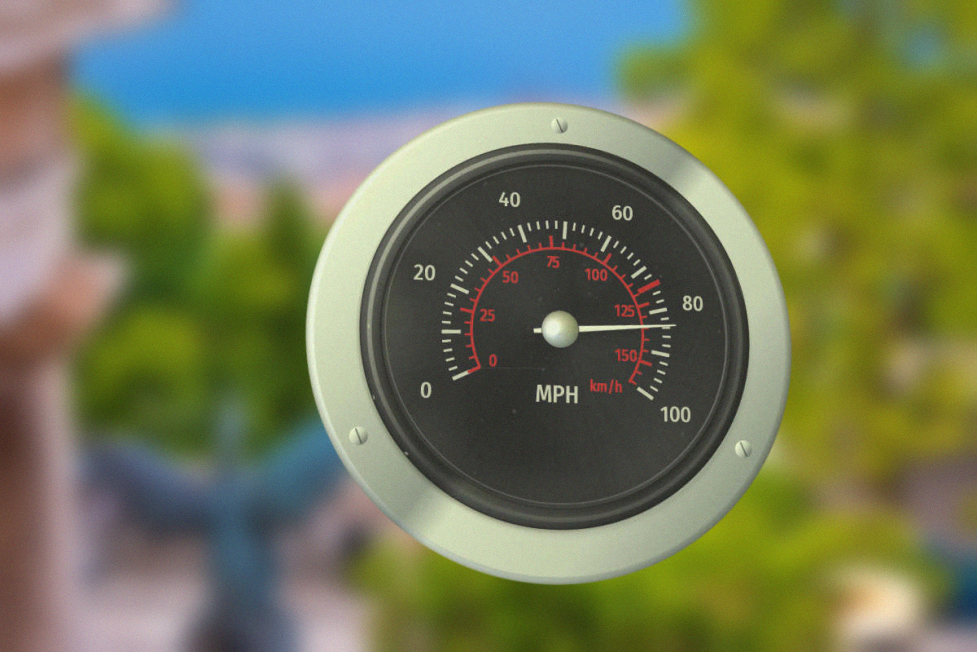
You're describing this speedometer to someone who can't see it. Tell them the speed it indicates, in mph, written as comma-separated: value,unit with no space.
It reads 84,mph
